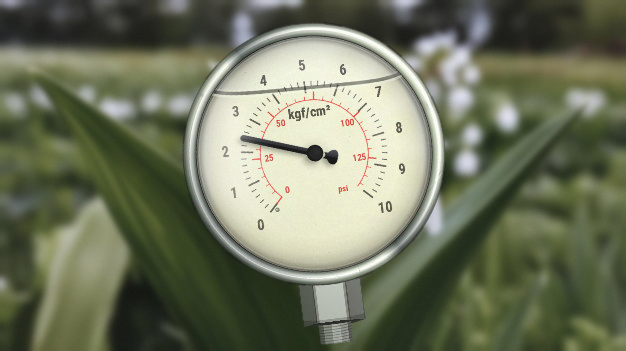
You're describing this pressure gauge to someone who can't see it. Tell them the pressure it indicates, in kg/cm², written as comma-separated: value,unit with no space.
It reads 2.4,kg/cm²
